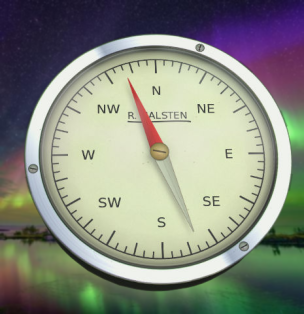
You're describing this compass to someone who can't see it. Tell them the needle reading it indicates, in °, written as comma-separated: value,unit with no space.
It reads 340,°
